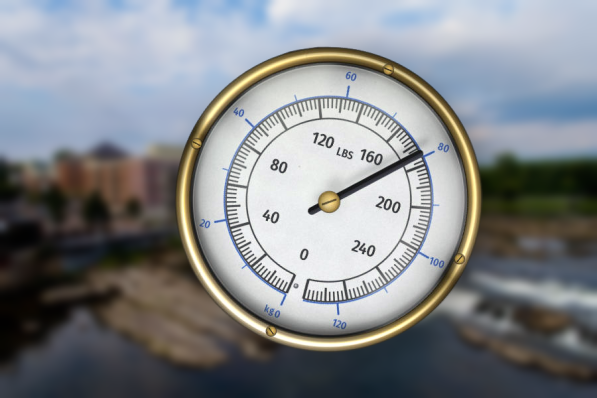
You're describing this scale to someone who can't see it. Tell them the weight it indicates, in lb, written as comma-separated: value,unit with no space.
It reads 174,lb
